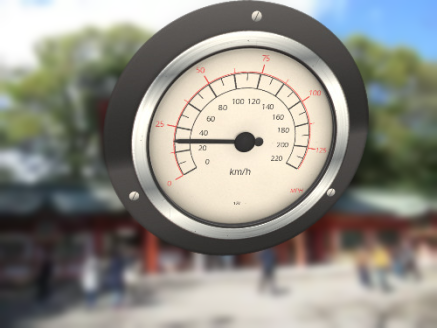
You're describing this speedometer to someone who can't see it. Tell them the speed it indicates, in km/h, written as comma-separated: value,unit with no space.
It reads 30,km/h
